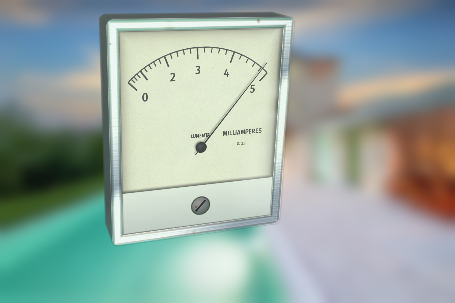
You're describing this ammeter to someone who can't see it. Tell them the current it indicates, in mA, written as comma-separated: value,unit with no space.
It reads 4.8,mA
